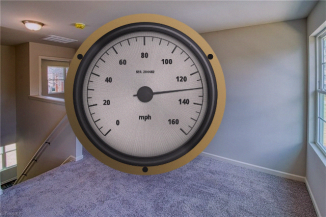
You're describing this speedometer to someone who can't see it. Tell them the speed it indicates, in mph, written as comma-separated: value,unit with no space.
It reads 130,mph
